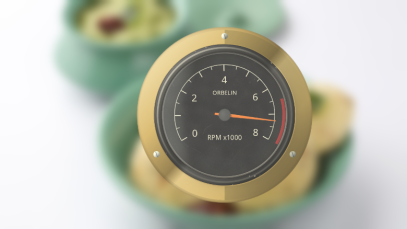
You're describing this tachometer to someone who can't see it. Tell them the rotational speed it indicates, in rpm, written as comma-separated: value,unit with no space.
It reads 7250,rpm
